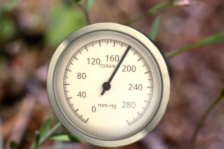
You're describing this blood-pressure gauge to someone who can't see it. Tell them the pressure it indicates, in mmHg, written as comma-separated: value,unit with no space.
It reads 180,mmHg
